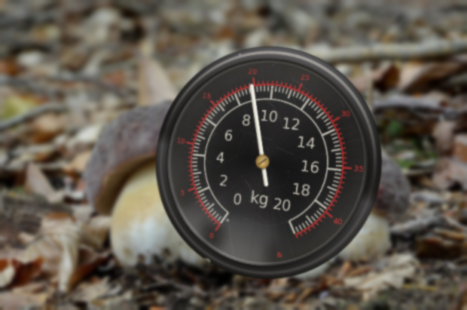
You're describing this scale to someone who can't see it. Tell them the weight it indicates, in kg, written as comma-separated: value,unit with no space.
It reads 9,kg
